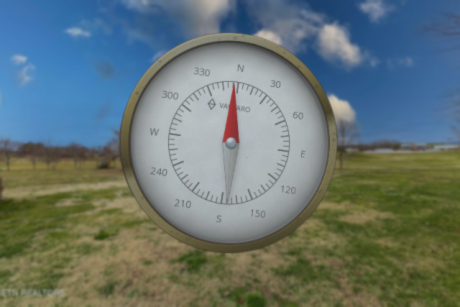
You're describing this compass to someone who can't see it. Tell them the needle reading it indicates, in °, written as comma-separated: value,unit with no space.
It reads 355,°
